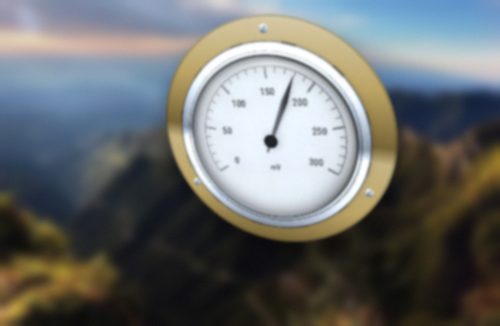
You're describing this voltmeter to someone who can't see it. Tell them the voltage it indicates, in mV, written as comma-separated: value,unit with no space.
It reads 180,mV
